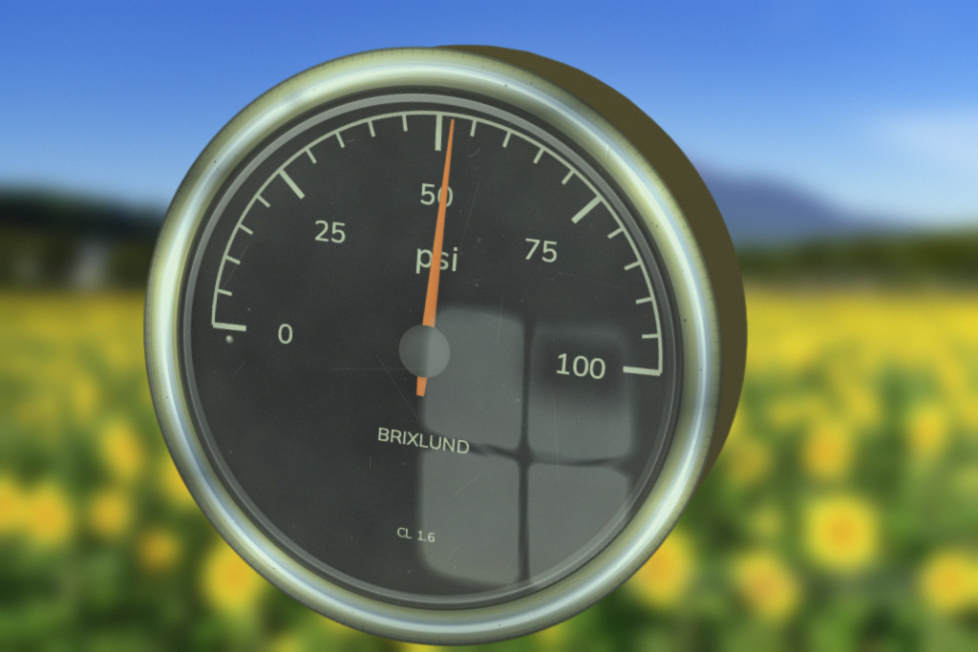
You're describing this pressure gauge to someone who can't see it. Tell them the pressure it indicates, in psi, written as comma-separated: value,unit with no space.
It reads 52.5,psi
